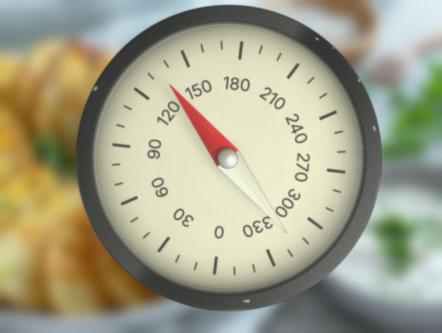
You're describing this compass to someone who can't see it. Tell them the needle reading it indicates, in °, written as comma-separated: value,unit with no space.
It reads 135,°
